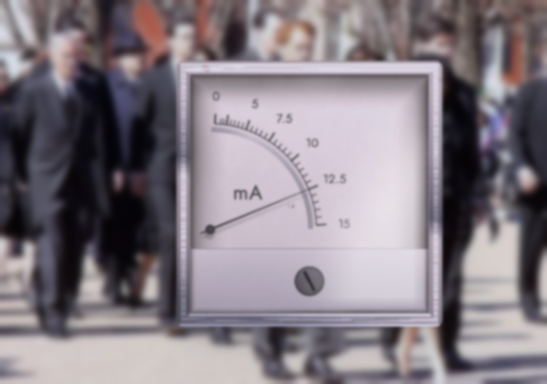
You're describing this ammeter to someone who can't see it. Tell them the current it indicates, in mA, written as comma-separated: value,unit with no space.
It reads 12.5,mA
